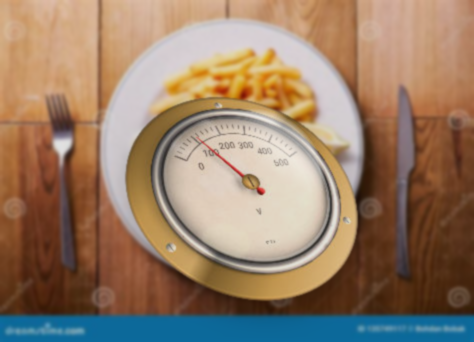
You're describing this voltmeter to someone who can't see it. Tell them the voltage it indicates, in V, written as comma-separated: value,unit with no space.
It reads 100,V
